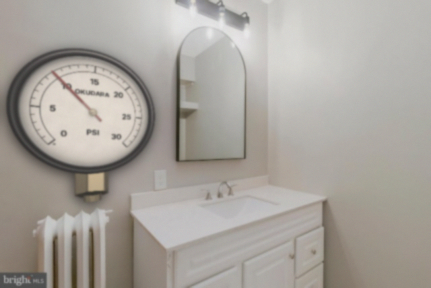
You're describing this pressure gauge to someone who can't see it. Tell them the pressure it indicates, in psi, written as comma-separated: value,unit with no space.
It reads 10,psi
